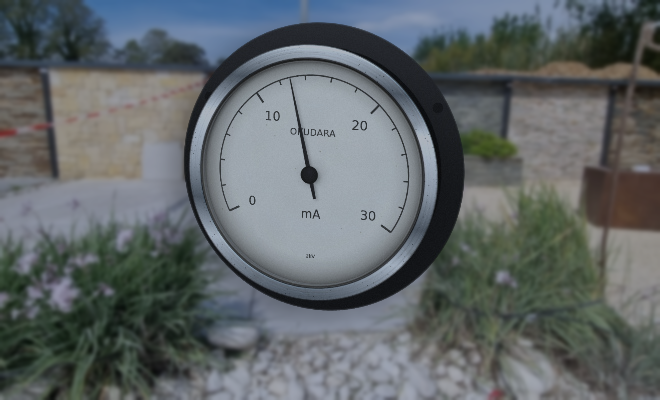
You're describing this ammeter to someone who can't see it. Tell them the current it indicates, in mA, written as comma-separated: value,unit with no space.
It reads 13,mA
